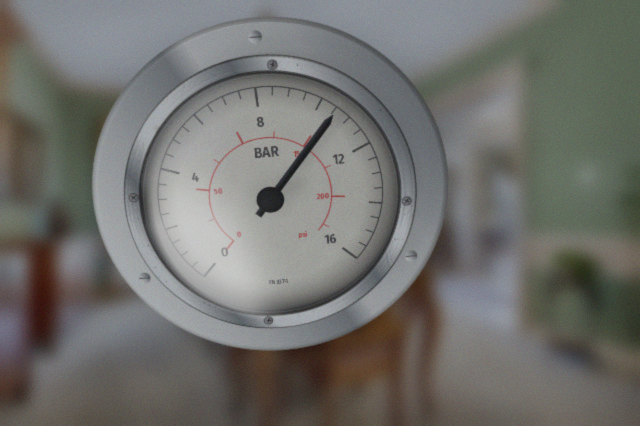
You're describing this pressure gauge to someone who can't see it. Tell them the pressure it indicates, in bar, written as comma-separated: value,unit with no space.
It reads 10.5,bar
